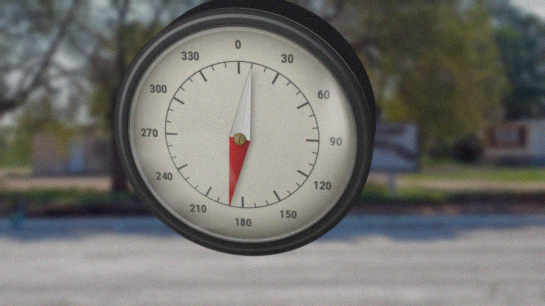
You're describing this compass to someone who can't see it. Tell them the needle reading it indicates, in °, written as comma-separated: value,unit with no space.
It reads 190,°
